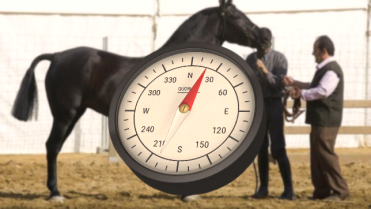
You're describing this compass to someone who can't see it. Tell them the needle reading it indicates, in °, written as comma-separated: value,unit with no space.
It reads 20,°
